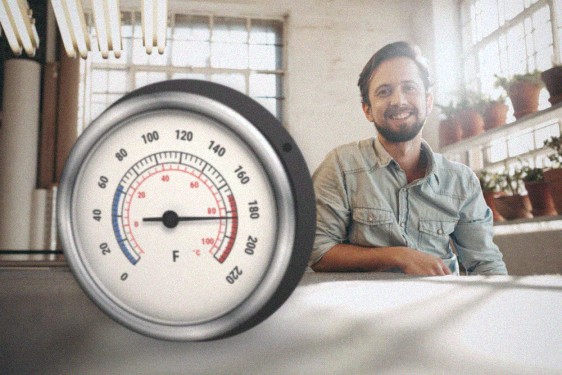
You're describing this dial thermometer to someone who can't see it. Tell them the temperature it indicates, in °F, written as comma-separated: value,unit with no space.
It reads 184,°F
